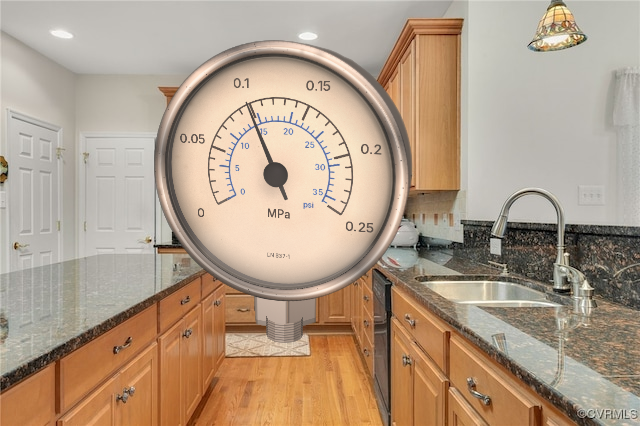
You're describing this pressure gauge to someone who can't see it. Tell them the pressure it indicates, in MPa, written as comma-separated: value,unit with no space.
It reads 0.1,MPa
